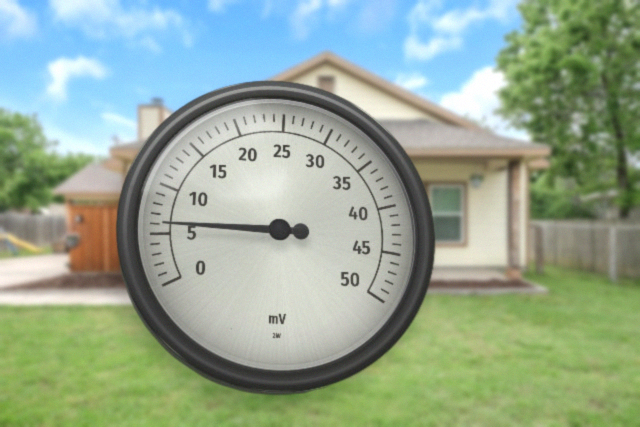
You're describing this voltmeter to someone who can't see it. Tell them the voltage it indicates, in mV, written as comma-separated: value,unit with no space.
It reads 6,mV
